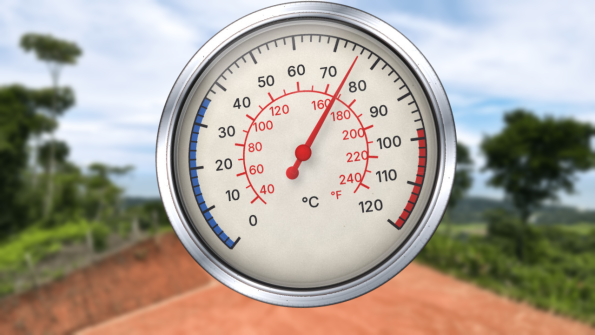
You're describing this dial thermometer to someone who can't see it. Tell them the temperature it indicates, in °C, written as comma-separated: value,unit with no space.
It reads 76,°C
